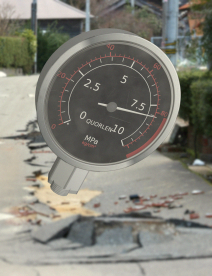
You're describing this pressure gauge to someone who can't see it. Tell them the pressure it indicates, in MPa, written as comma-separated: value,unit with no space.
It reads 8,MPa
